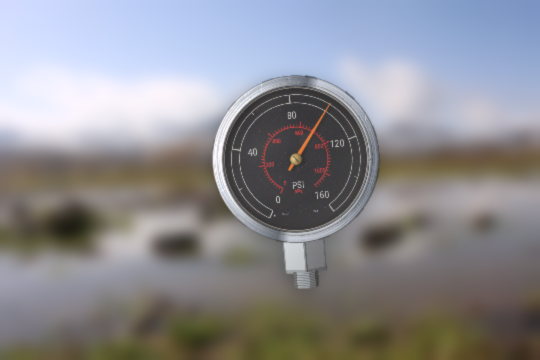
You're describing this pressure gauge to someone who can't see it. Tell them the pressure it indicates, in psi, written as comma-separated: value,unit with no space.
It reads 100,psi
